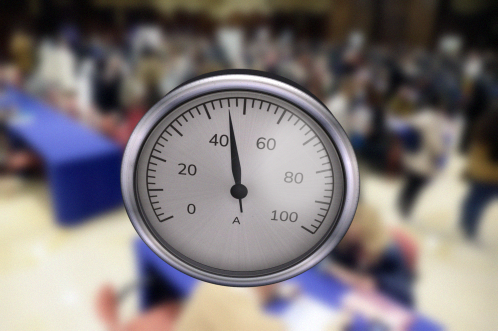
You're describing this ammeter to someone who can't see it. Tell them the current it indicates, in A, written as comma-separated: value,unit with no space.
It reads 46,A
